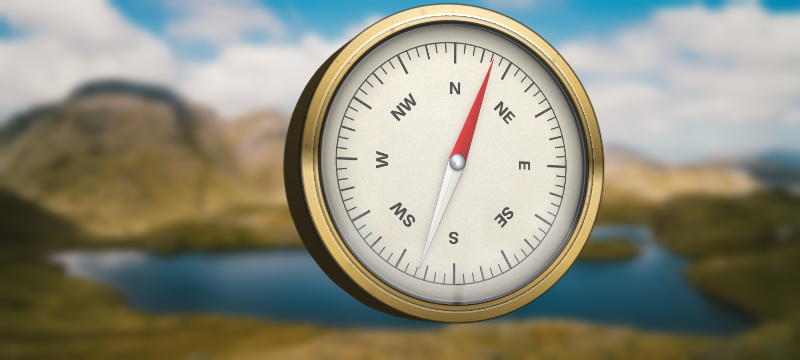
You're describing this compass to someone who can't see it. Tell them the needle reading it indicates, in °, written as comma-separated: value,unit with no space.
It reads 20,°
